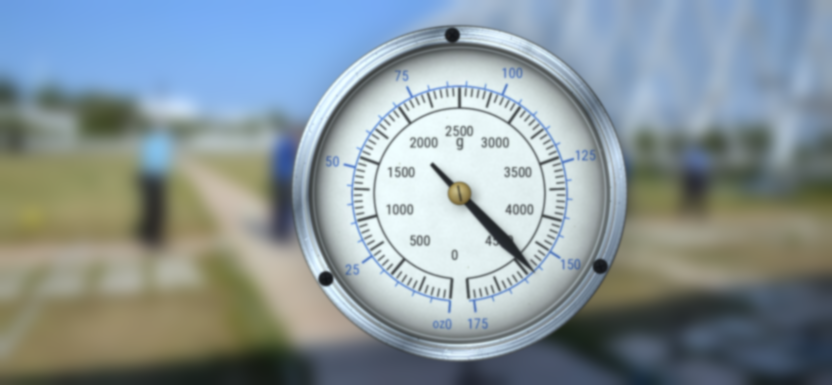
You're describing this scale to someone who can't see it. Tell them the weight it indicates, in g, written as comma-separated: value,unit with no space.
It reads 4450,g
